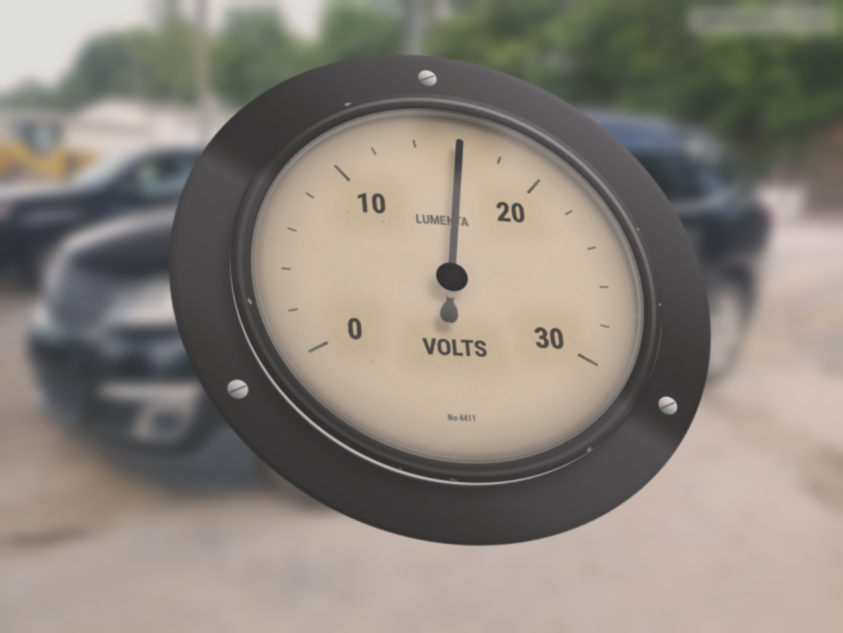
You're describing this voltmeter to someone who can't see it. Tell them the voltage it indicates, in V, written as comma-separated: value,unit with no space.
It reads 16,V
